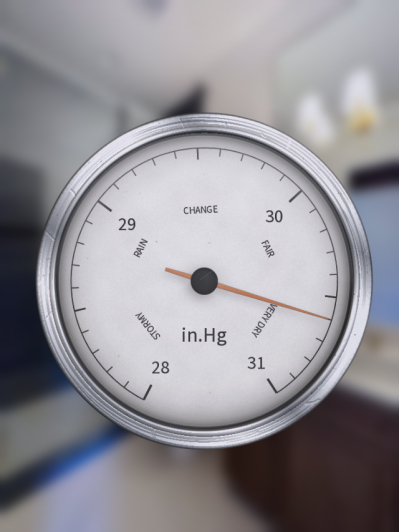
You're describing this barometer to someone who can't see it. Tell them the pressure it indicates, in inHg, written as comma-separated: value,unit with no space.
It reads 30.6,inHg
